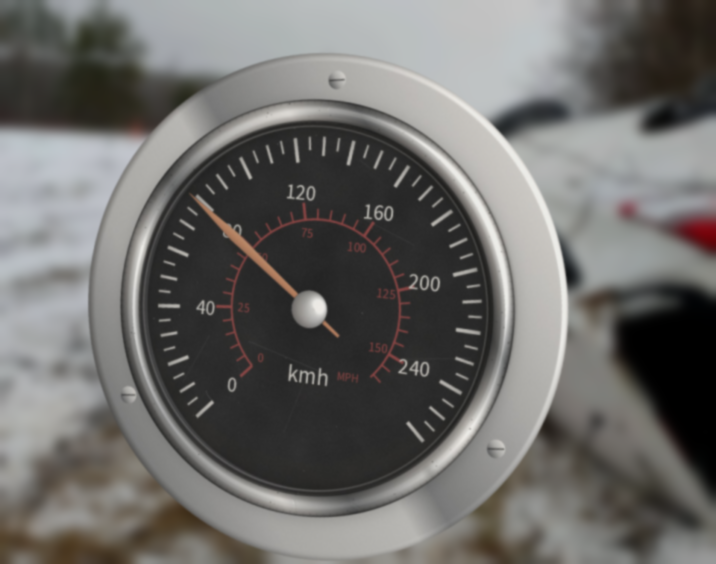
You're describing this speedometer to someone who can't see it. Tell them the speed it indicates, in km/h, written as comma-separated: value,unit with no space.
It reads 80,km/h
